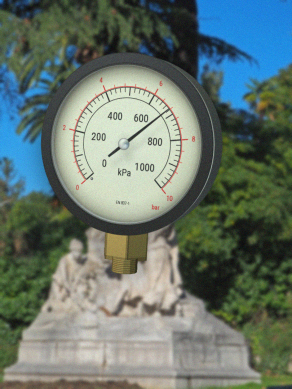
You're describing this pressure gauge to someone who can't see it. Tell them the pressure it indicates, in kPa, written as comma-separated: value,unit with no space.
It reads 680,kPa
